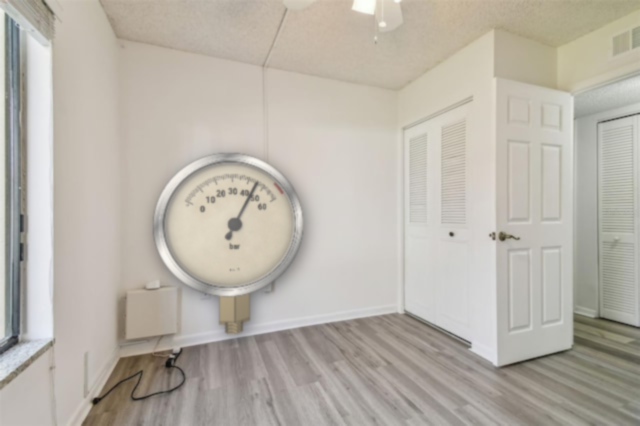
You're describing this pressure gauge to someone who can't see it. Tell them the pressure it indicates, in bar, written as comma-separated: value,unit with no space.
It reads 45,bar
